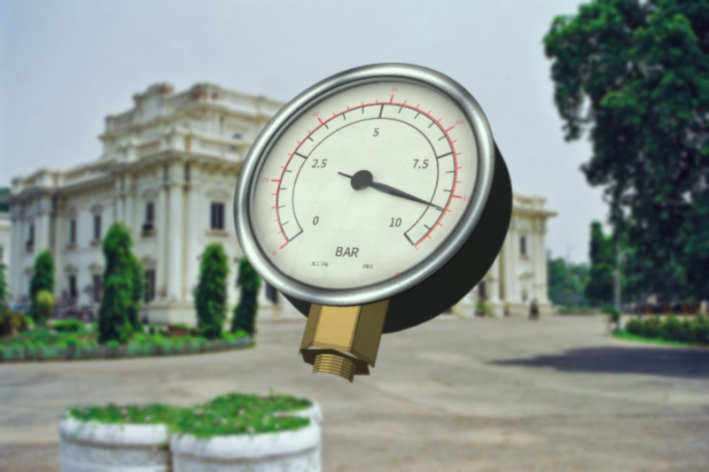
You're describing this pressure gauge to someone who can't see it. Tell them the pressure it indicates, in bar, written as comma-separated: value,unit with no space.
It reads 9,bar
